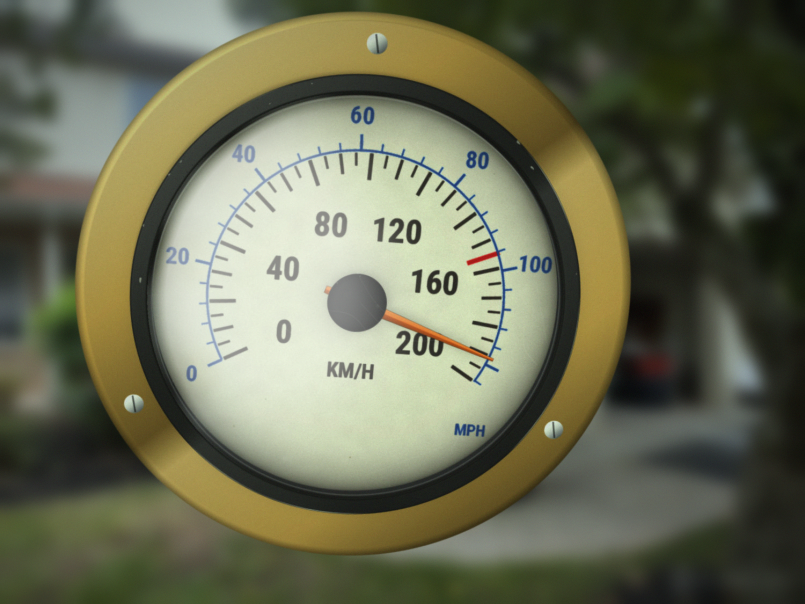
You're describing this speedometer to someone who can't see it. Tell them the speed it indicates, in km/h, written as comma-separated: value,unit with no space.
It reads 190,km/h
